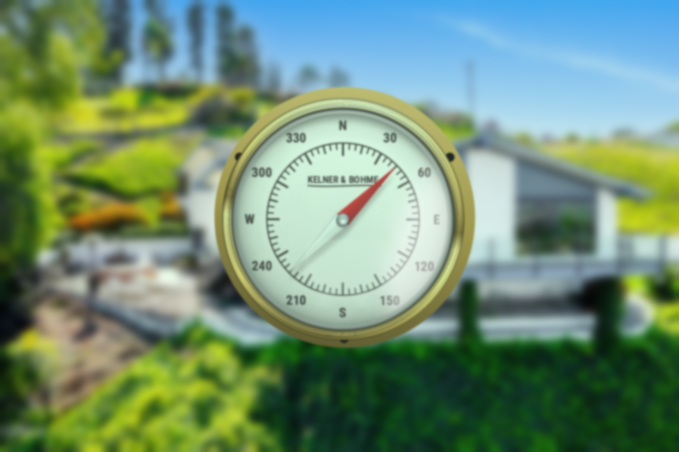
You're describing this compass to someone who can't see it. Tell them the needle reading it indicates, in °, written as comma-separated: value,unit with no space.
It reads 45,°
